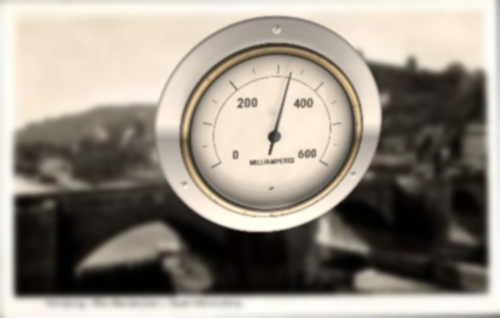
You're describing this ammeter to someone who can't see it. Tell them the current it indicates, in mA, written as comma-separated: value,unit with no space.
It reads 325,mA
